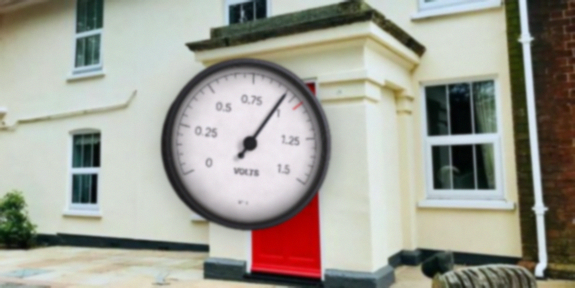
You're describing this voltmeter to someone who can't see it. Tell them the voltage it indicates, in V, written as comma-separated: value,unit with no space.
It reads 0.95,V
